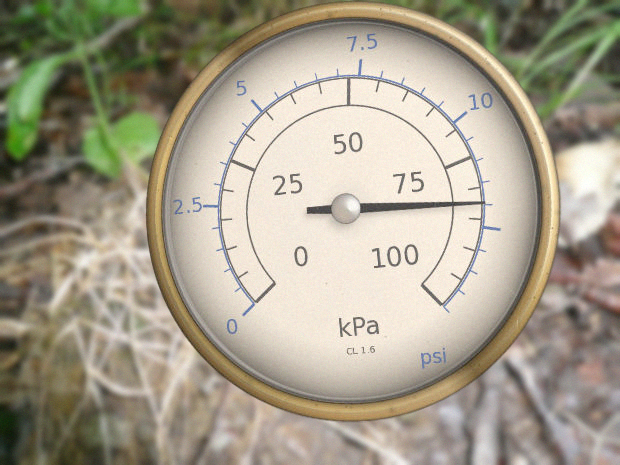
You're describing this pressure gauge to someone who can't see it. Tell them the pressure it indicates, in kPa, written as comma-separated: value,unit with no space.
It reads 82.5,kPa
